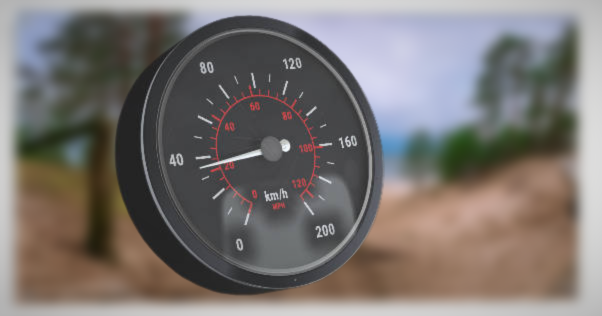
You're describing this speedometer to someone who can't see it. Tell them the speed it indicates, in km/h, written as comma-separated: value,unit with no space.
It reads 35,km/h
